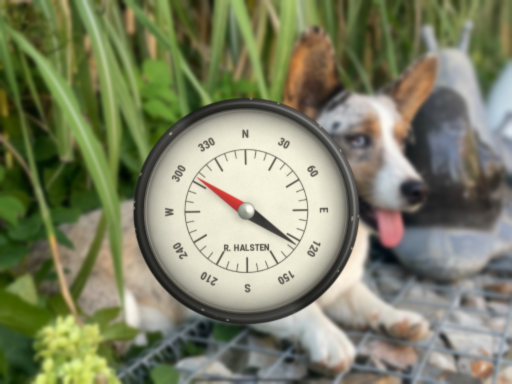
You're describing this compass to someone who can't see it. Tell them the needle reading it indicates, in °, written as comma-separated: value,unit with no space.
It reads 305,°
